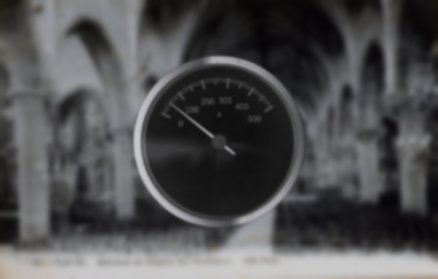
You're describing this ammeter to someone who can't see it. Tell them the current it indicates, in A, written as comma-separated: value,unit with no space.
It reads 50,A
